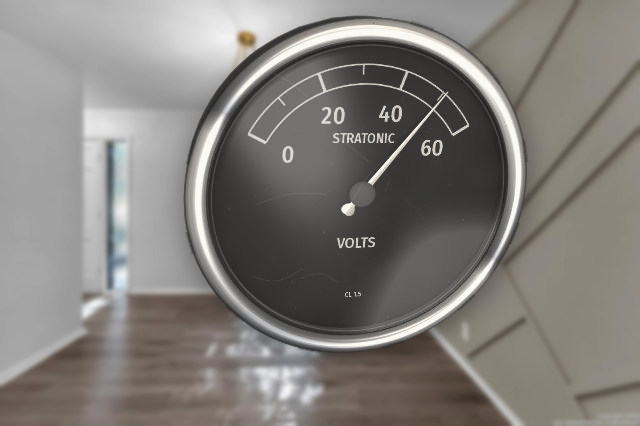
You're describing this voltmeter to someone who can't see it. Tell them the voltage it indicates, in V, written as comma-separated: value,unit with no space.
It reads 50,V
